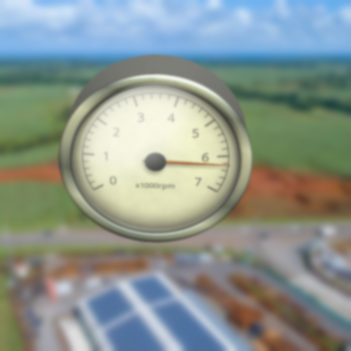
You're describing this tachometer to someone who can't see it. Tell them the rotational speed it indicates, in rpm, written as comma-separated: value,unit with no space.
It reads 6200,rpm
